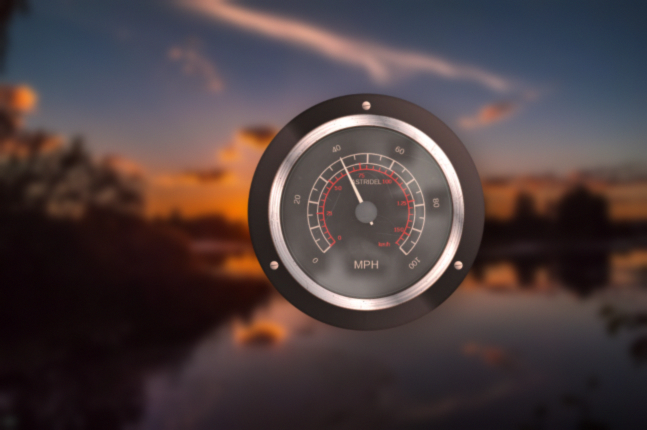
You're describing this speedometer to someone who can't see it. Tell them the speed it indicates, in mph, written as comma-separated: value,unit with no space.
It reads 40,mph
